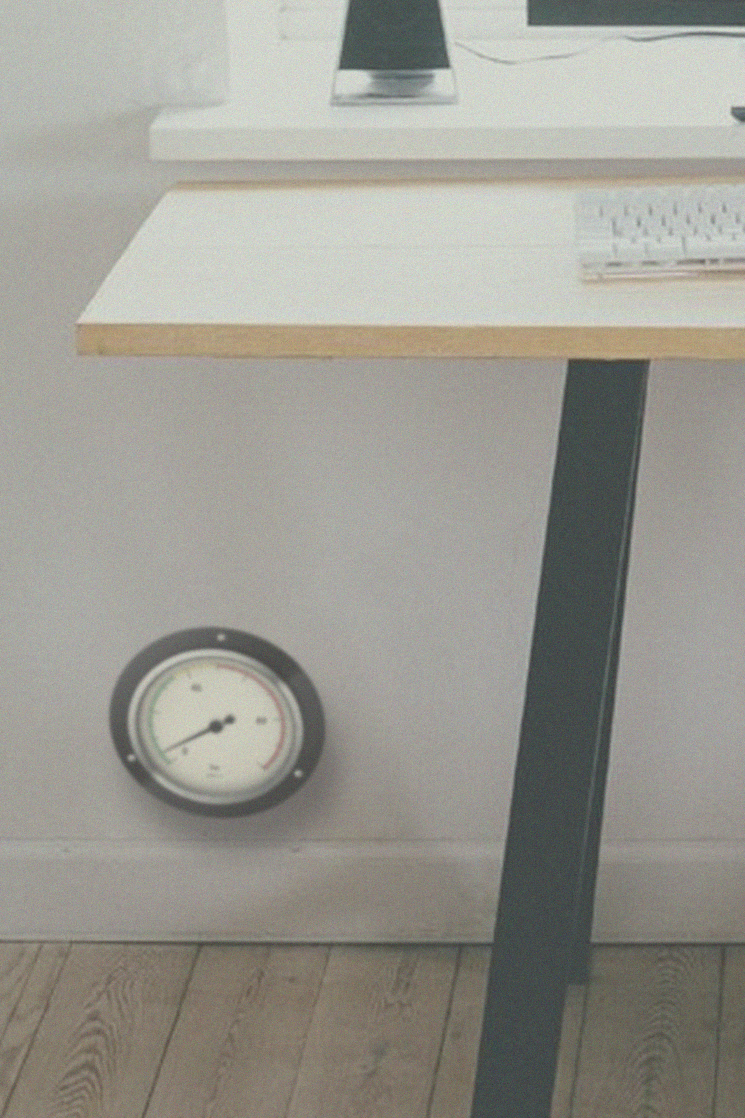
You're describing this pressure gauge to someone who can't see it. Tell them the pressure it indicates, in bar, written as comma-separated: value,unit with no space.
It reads 5,bar
